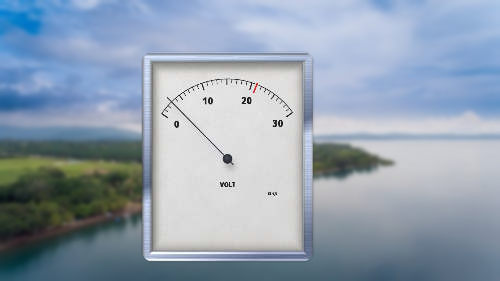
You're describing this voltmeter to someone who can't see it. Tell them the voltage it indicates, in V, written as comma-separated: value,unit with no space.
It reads 3,V
